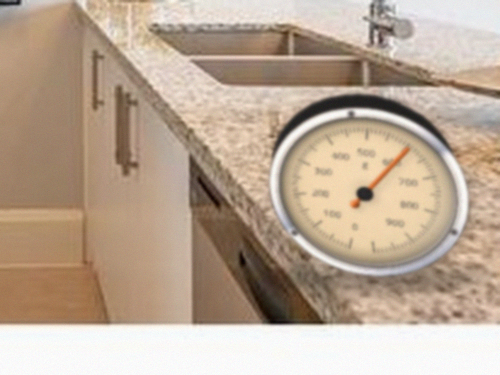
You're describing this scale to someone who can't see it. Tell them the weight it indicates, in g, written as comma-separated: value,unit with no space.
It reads 600,g
